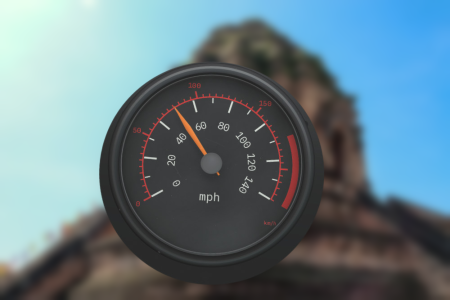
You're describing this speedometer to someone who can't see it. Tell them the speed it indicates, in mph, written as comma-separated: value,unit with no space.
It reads 50,mph
